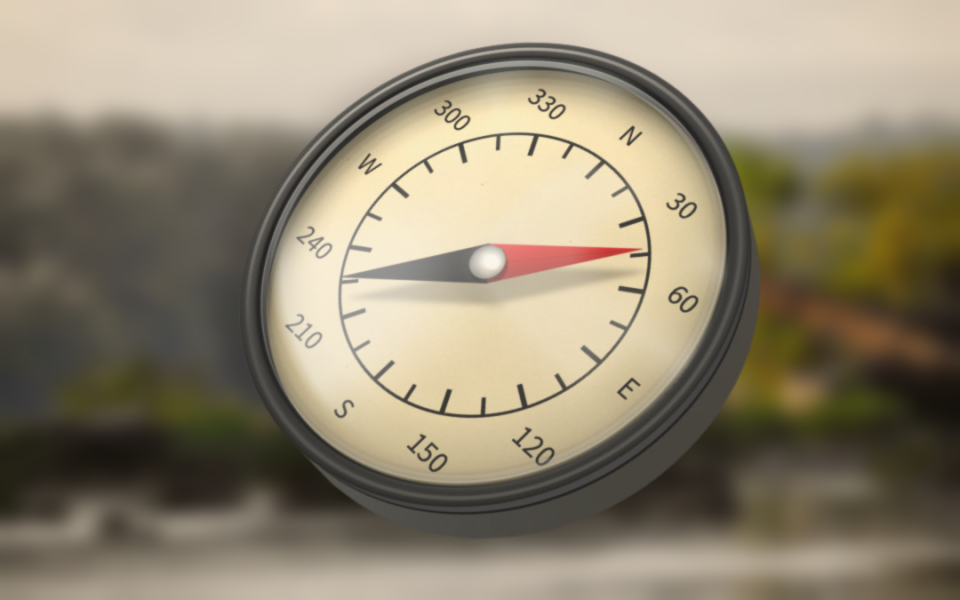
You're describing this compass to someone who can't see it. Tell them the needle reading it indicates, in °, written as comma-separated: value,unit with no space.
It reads 45,°
